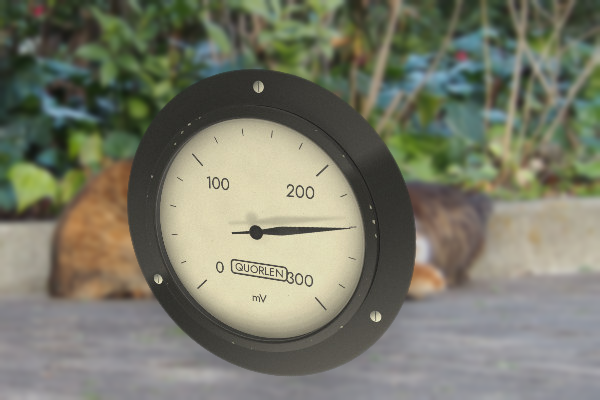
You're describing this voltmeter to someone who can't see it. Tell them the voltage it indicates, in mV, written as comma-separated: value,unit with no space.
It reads 240,mV
